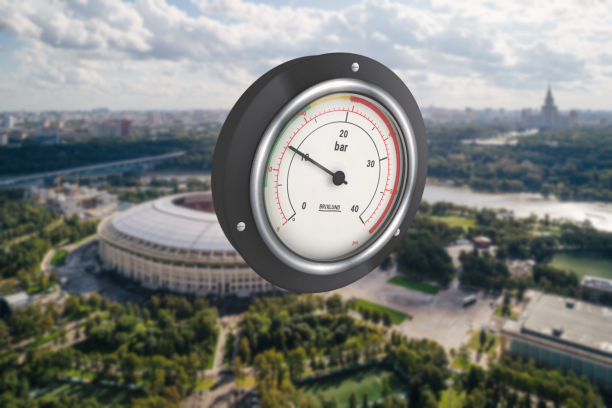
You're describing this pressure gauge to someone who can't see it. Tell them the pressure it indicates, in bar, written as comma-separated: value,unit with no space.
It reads 10,bar
